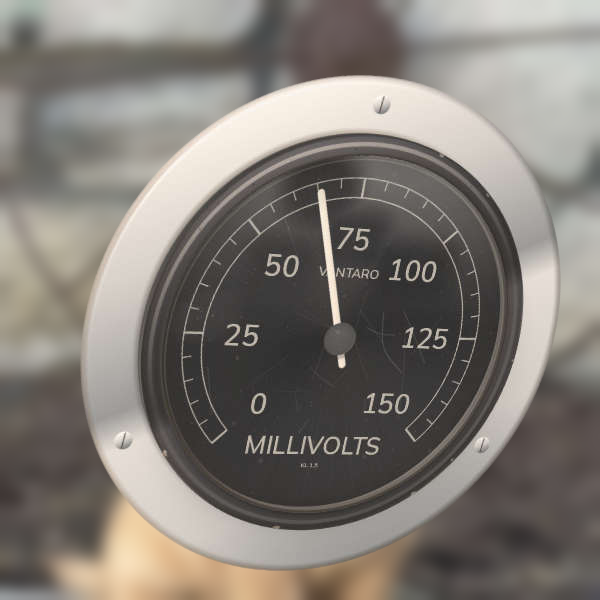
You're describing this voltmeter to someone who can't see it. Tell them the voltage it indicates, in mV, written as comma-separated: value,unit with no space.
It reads 65,mV
